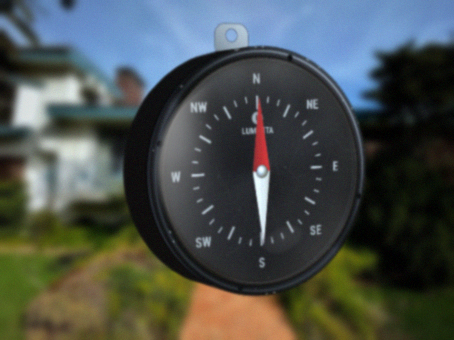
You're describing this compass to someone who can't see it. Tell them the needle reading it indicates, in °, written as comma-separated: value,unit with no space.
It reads 0,°
